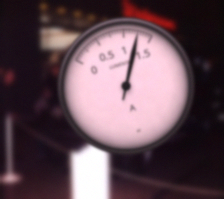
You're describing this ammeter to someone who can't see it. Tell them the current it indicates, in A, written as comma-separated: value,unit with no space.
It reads 1.25,A
